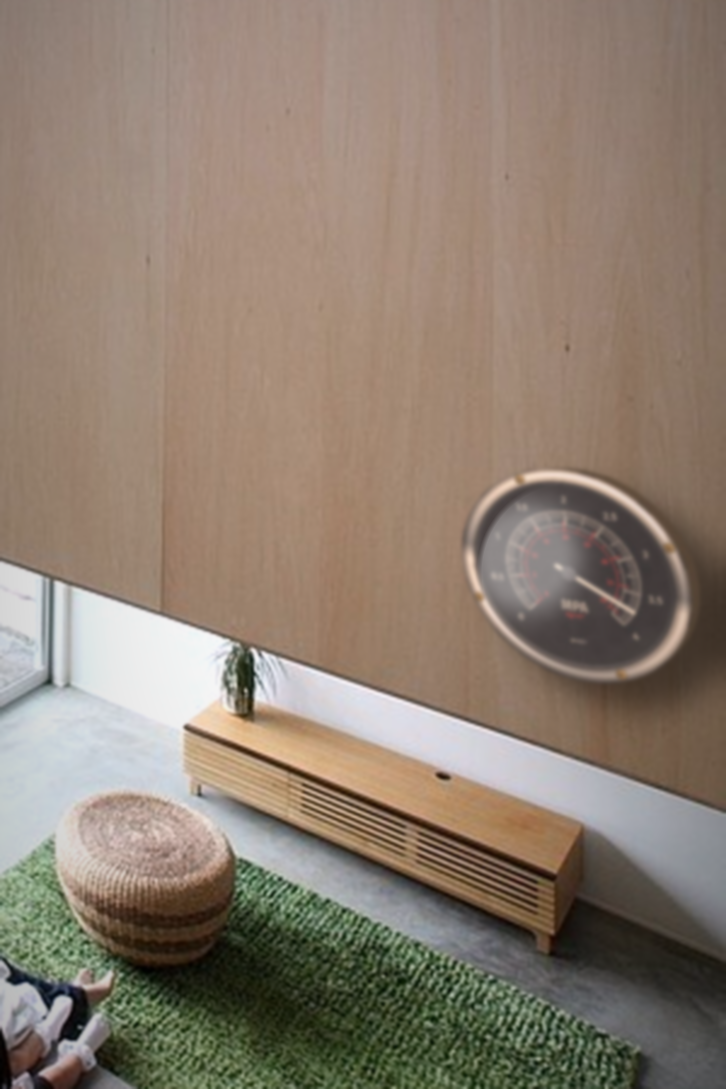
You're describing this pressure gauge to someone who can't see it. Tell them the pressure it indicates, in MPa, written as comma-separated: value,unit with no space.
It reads 3.75,MPa
